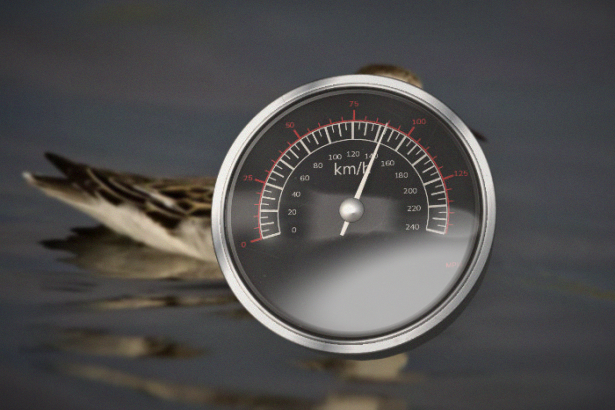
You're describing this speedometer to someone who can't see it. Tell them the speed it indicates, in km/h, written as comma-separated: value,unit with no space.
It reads 145,km/h
